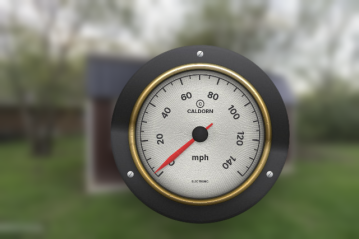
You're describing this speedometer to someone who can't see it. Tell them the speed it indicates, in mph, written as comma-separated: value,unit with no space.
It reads 2.5,mph
